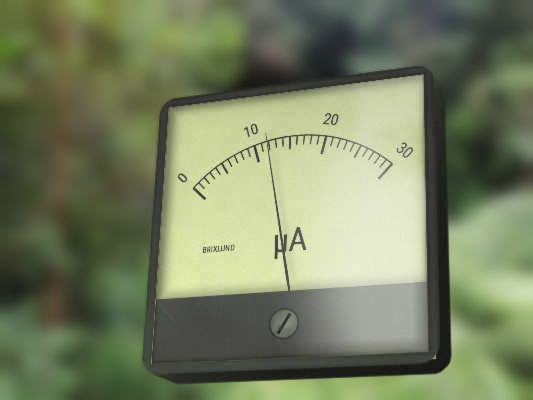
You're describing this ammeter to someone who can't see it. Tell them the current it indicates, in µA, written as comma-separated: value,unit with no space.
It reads 12,µA
